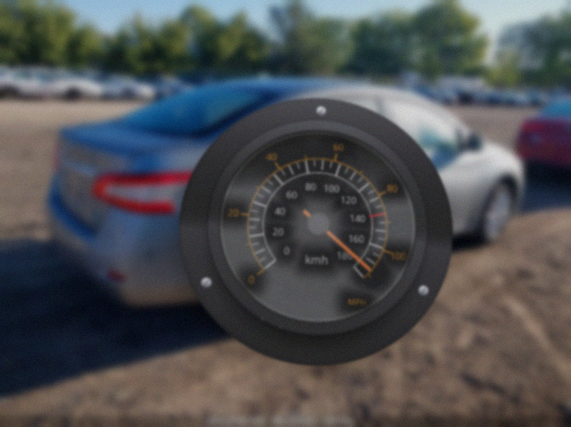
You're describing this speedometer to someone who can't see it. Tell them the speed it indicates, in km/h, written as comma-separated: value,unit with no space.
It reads 175,km/h
